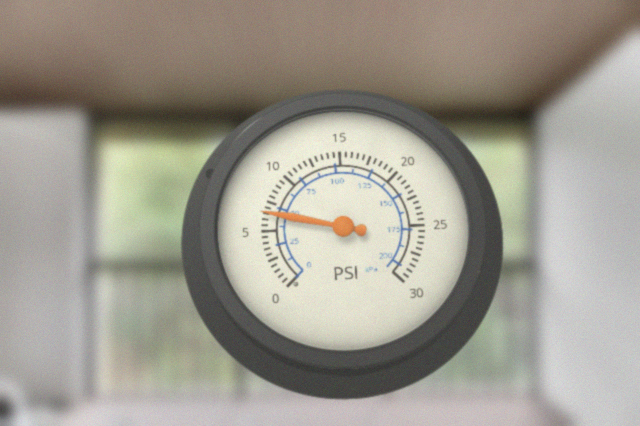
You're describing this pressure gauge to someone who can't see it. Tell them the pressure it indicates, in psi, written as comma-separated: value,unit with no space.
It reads 6.5,psi
